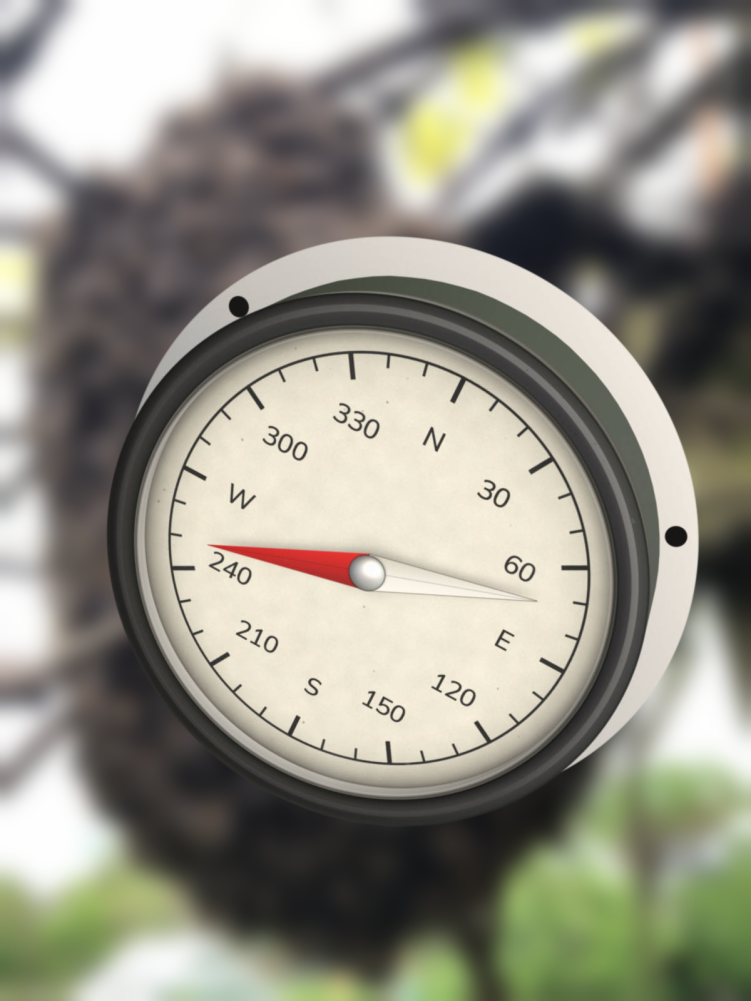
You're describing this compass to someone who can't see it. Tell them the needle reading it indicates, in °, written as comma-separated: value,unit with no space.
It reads 250,°
